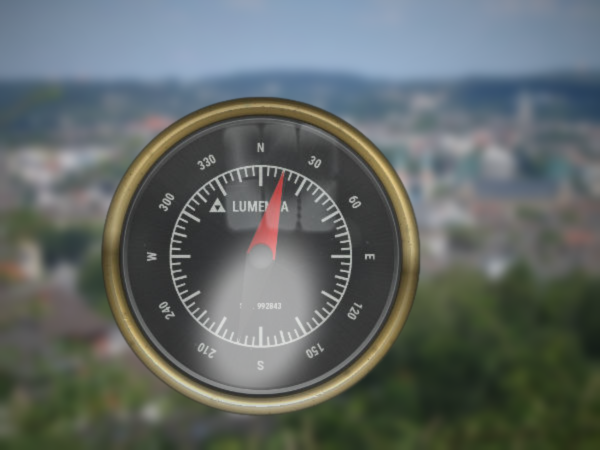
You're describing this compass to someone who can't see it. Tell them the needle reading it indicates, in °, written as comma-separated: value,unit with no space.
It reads 15,°
